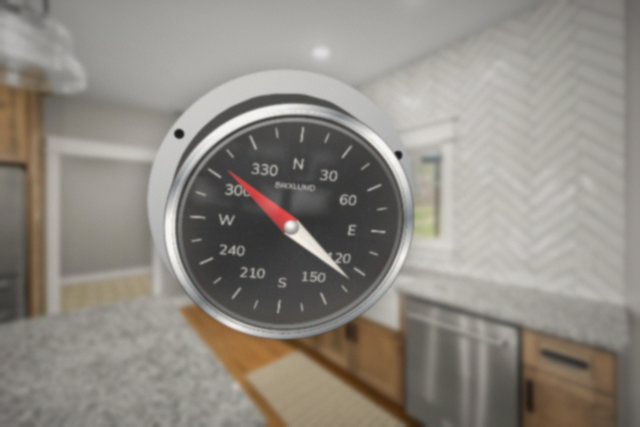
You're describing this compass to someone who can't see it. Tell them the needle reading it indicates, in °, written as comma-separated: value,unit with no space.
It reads 307.5,°
